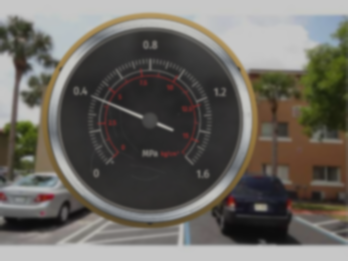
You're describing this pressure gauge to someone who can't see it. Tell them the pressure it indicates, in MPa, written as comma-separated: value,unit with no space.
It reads 0.4,MPa
